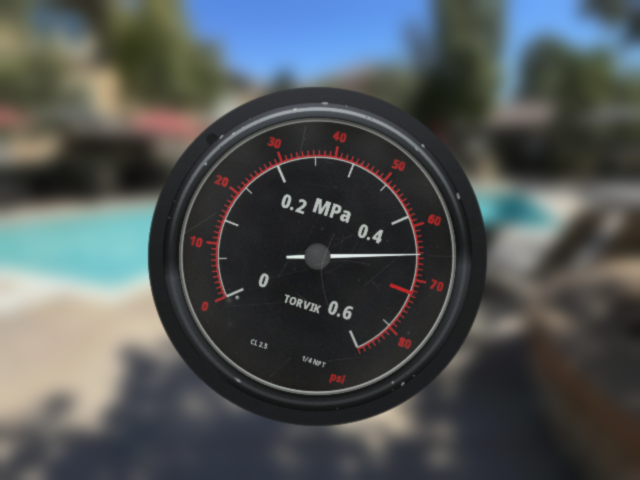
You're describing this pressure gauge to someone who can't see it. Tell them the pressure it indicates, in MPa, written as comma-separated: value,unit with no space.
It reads 0.45,MPa
